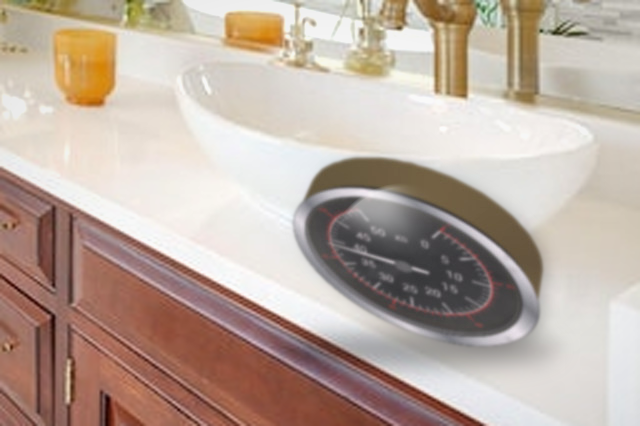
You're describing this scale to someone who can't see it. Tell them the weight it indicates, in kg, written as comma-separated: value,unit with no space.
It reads 40,kg
